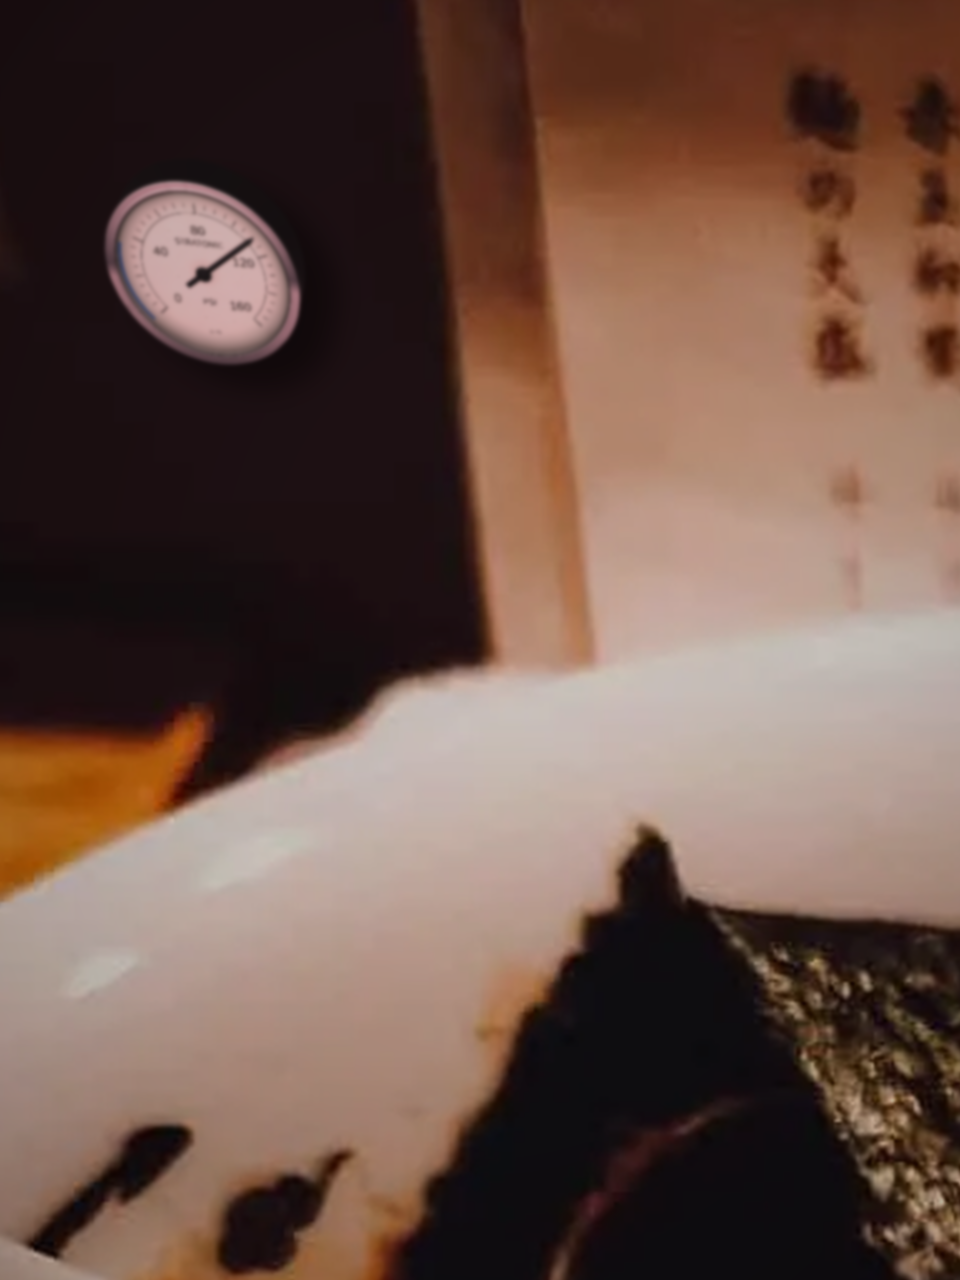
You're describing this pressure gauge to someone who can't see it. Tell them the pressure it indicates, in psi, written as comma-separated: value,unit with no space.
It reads 110,psi
